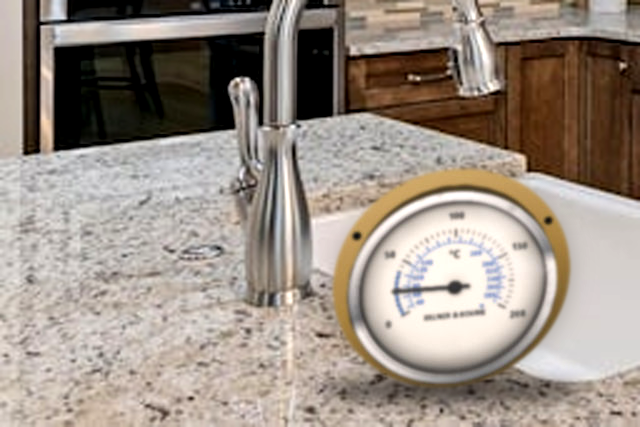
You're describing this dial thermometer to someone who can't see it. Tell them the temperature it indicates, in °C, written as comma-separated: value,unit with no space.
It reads 25,°C
